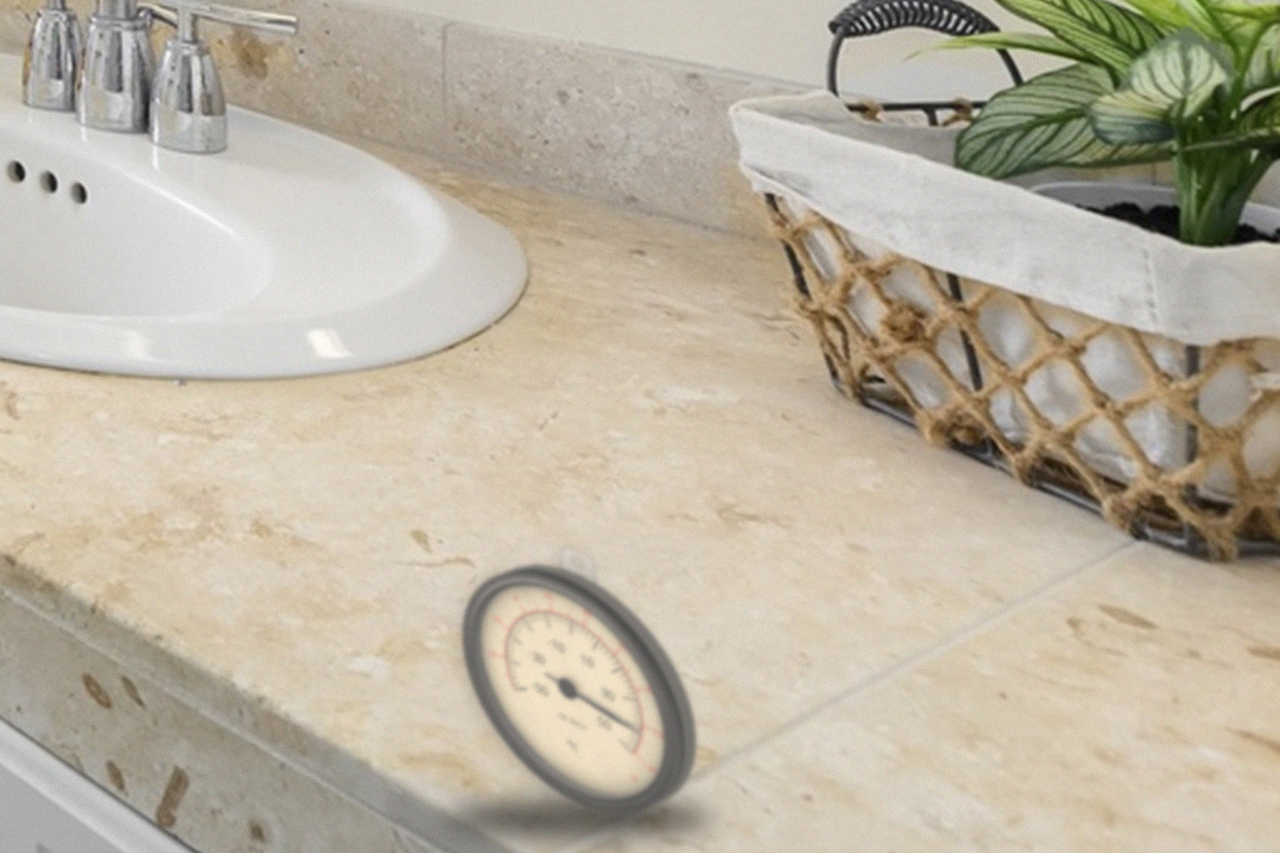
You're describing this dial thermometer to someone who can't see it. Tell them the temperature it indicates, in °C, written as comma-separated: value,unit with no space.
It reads 40,°C
